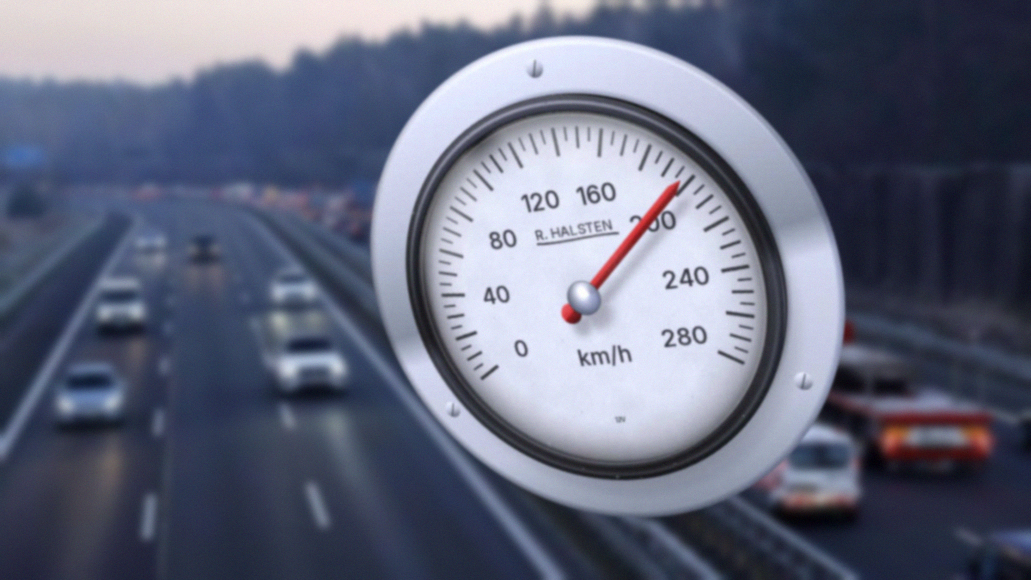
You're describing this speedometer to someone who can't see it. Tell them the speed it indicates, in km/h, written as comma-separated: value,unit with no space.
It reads 197.5,km/h
